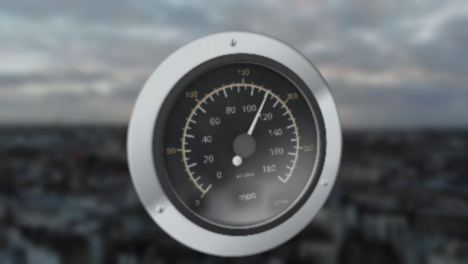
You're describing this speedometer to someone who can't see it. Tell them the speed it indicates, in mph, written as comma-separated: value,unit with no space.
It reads 110,mph
